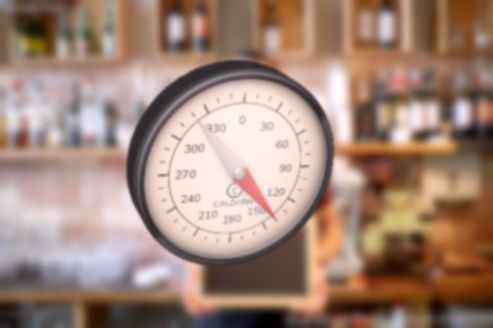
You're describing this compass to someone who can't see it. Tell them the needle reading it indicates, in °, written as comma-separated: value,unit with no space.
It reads 140,°
